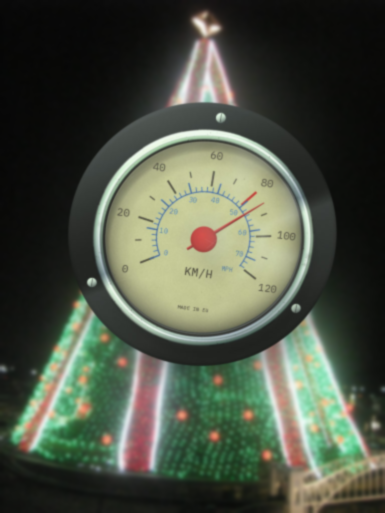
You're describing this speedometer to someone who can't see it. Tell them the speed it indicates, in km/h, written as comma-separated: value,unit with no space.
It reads 85,km/h
